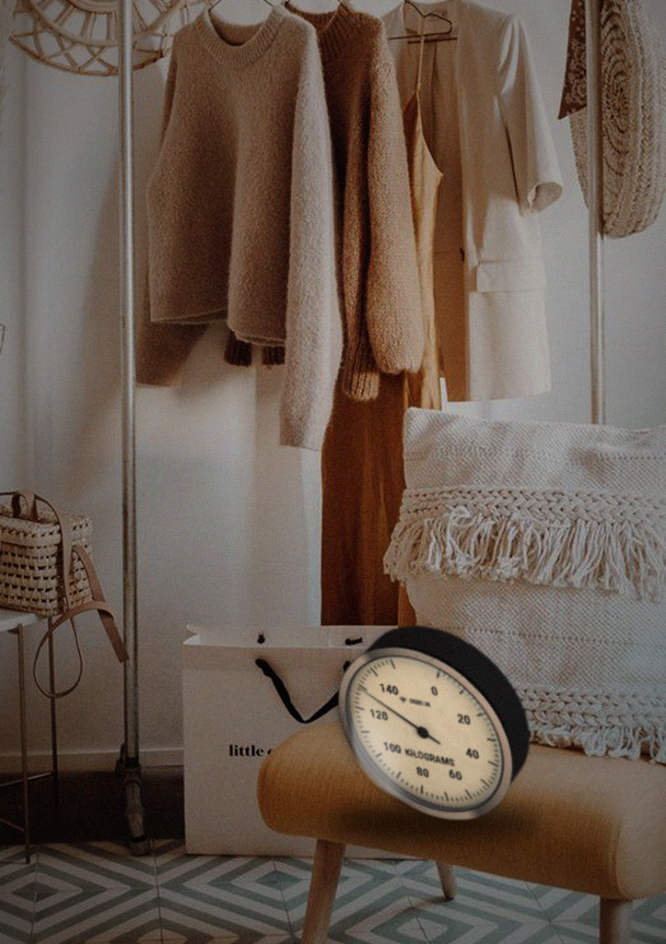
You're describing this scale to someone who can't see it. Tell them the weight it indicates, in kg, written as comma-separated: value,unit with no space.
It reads 130,kg
